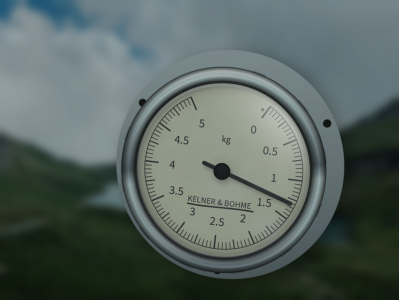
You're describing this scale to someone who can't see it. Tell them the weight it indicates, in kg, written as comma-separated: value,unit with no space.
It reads 1.3,kg
